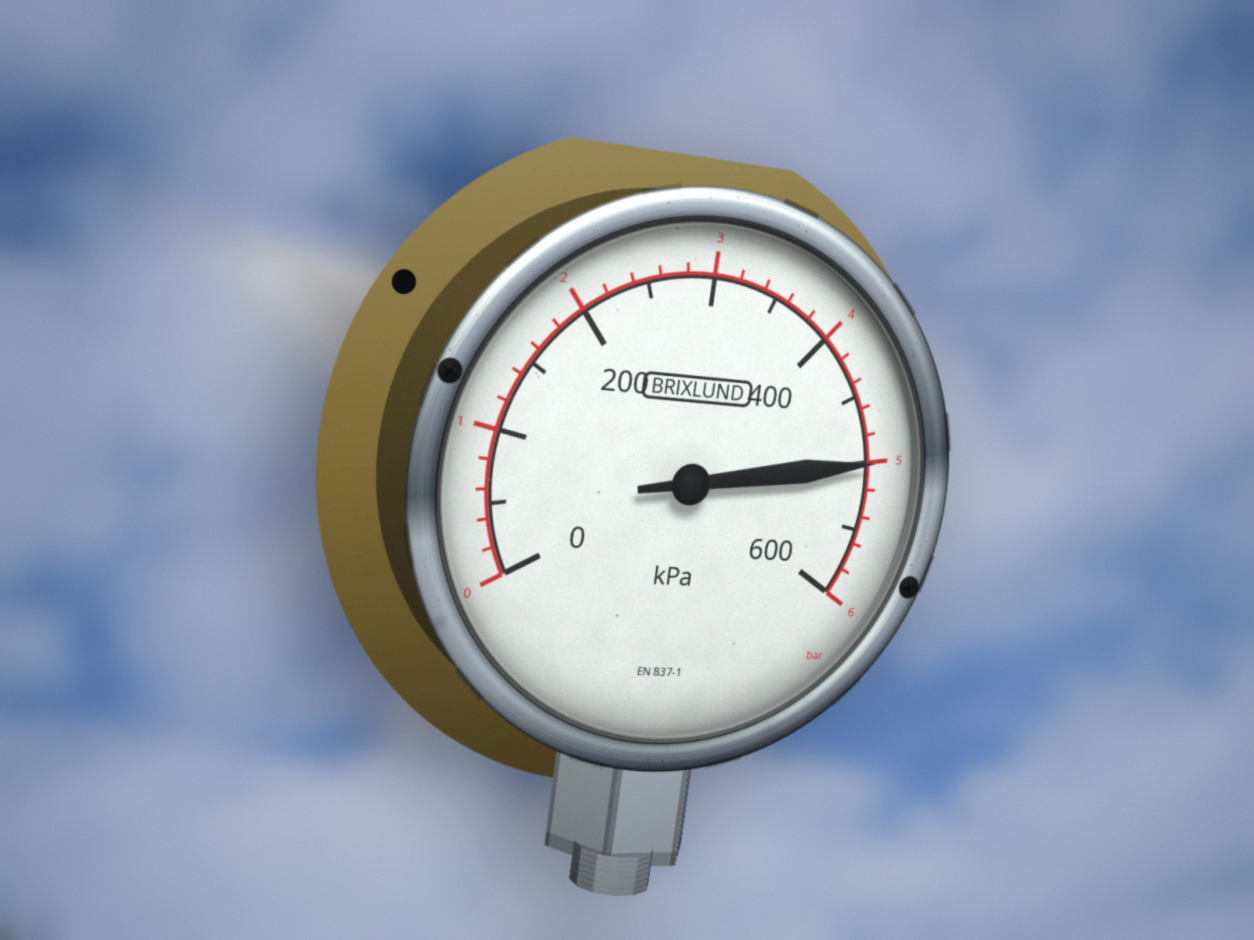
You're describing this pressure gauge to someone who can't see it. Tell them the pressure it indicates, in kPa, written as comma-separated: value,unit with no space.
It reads 500,kPa
